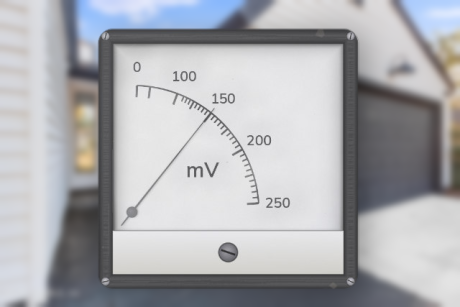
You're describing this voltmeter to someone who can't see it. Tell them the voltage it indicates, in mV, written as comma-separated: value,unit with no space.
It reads 150,mV
